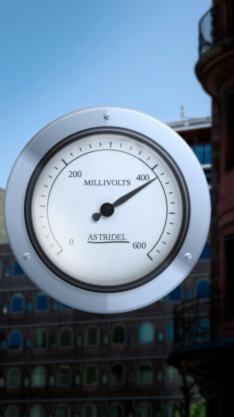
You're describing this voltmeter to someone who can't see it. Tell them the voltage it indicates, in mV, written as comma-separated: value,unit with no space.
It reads 420,mV
